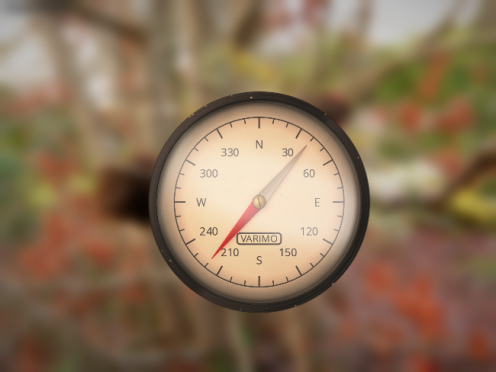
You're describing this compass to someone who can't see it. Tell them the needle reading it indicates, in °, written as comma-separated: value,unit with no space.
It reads 220,°
